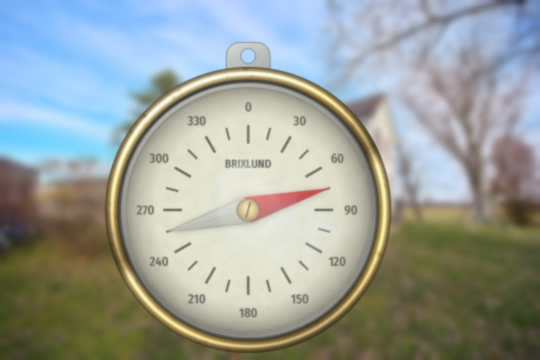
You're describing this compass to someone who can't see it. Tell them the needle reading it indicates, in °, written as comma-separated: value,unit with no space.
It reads 75,°
